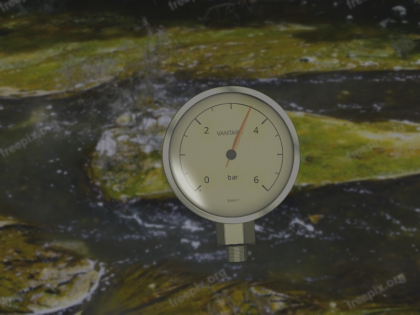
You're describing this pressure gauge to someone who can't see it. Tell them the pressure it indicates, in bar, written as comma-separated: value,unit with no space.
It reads 3.5,bar
